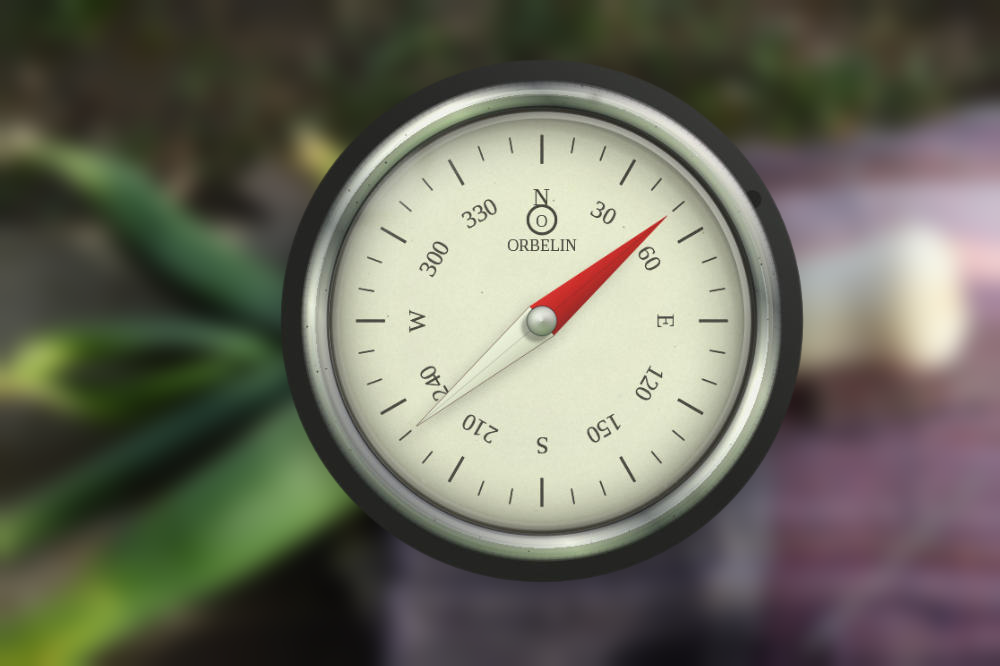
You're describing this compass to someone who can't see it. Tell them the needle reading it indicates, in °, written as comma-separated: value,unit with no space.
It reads 50,°
